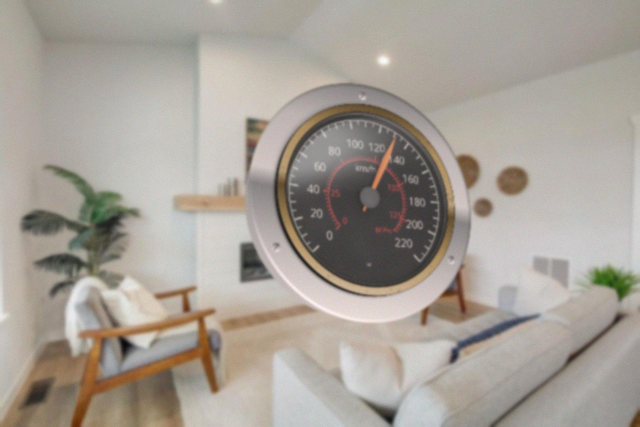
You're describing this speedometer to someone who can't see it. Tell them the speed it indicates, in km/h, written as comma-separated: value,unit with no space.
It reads 130,km/h
